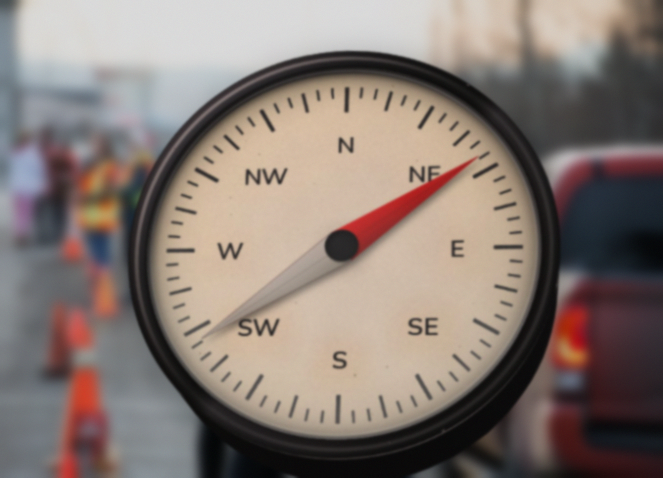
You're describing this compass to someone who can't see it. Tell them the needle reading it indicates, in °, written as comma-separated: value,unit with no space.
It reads 55,°
